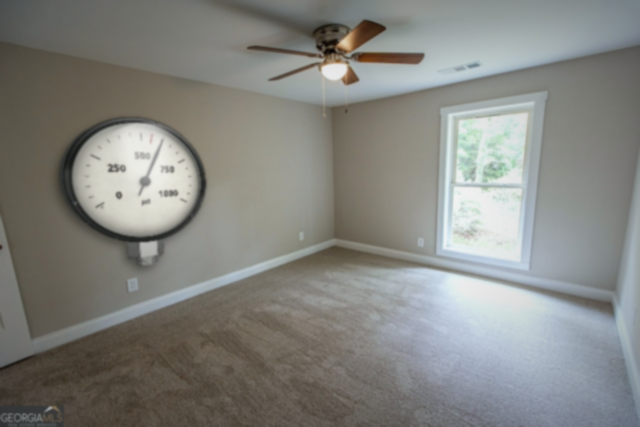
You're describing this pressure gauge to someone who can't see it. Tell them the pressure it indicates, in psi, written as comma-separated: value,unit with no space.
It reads 600,psi
